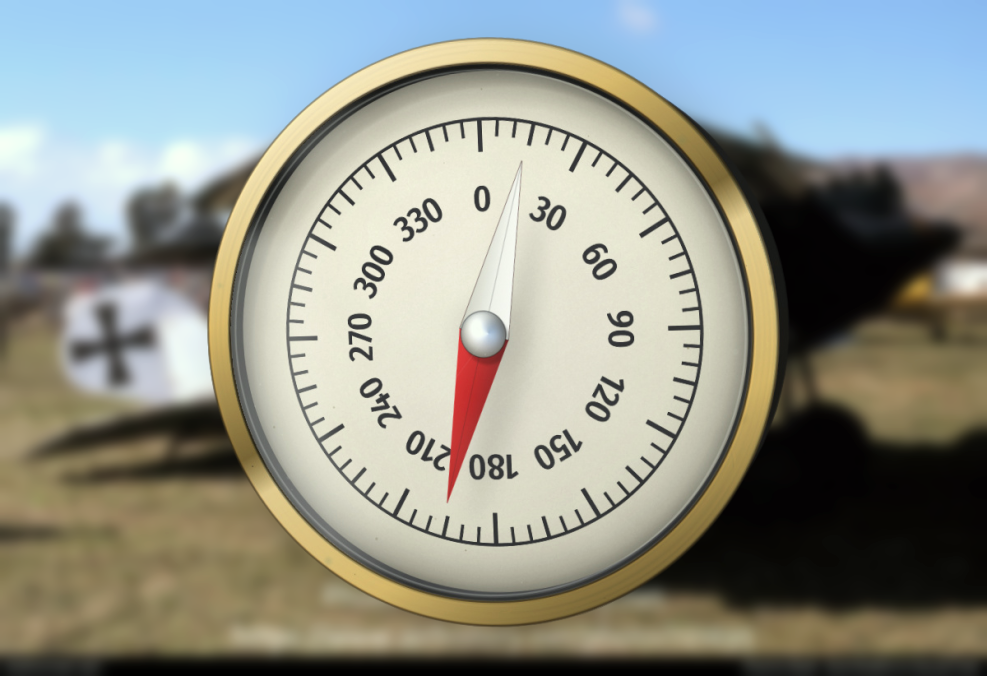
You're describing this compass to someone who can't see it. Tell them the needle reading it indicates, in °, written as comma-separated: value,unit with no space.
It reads 195,°
